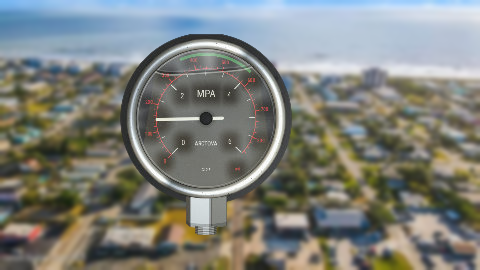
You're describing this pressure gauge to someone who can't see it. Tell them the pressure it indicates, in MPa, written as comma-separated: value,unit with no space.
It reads 1,MPa
